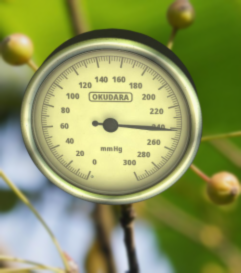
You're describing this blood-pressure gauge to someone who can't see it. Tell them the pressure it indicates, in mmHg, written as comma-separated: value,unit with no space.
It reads 240,mmHg
